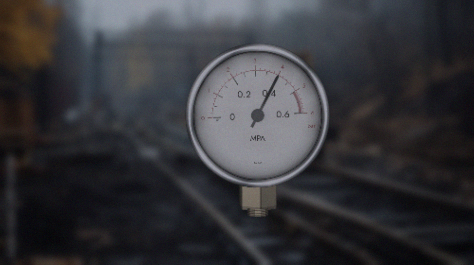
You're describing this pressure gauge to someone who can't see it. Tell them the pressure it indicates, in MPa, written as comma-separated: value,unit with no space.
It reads 0.4,MPa
